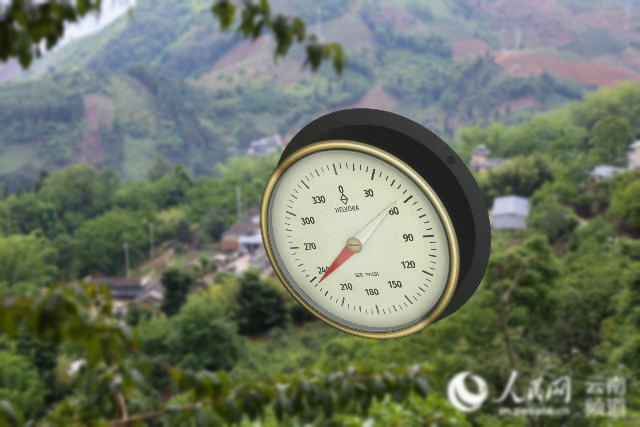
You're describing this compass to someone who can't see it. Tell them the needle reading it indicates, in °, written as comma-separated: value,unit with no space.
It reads 235,°
